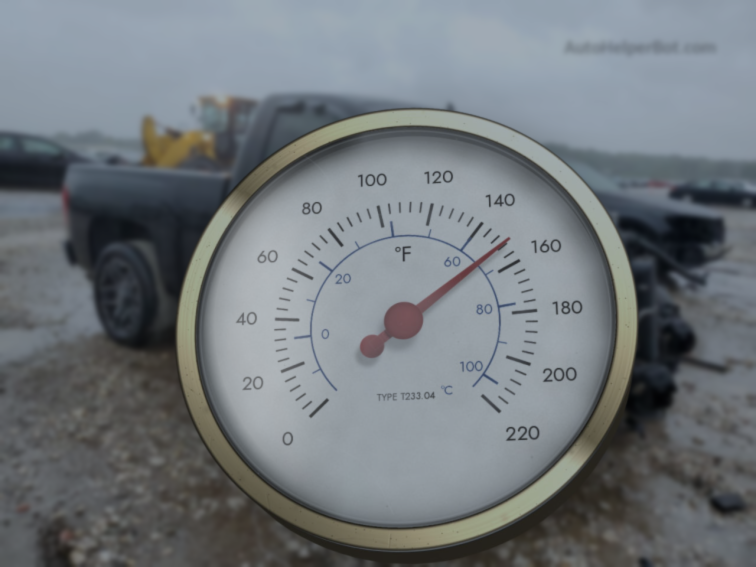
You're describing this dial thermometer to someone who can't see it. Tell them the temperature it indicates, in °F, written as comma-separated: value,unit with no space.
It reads 152,°F
